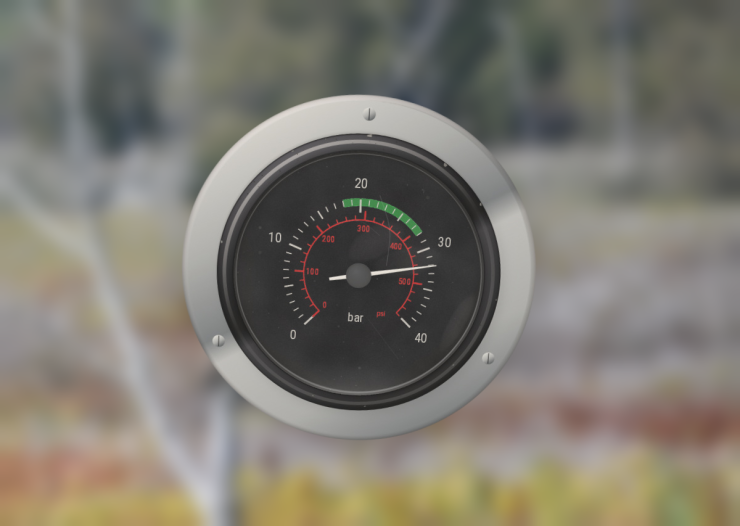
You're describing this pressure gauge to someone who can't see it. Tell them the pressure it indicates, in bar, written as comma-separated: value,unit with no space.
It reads 32,bar
